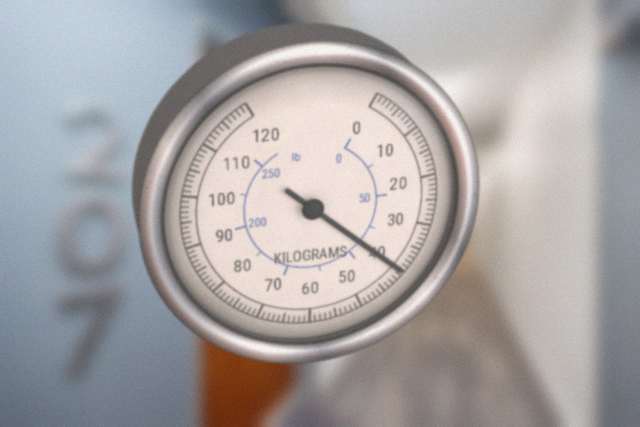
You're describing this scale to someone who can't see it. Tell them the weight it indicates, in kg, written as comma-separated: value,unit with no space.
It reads 40,kg
